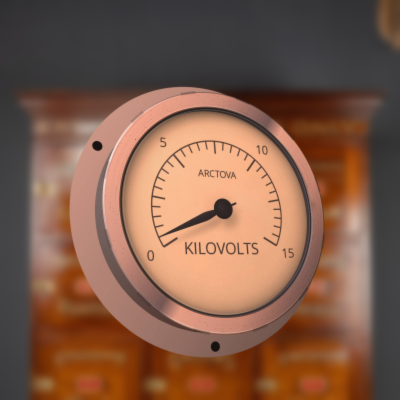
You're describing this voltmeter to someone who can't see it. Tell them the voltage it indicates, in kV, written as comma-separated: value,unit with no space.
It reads 0.5,kV
